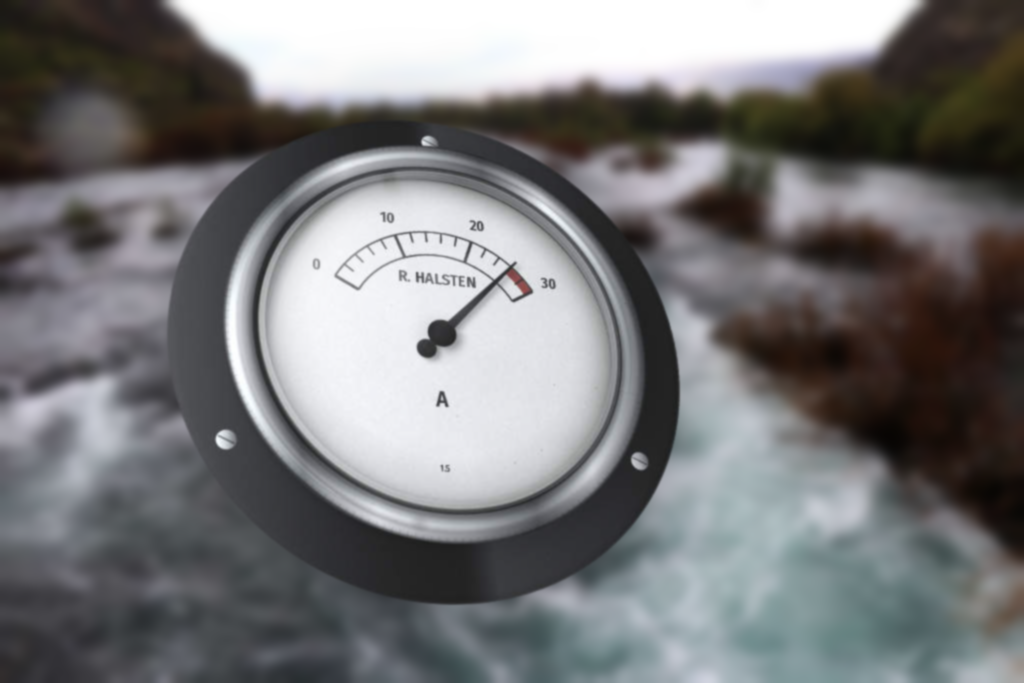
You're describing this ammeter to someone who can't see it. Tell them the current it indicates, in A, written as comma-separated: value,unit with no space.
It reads 26,A
